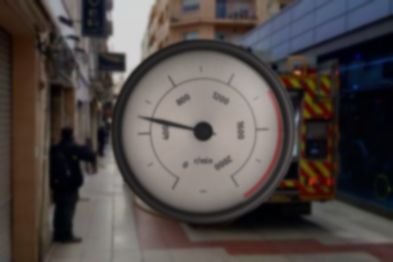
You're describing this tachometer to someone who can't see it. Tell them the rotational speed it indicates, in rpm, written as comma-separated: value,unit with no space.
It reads 500,rpm
